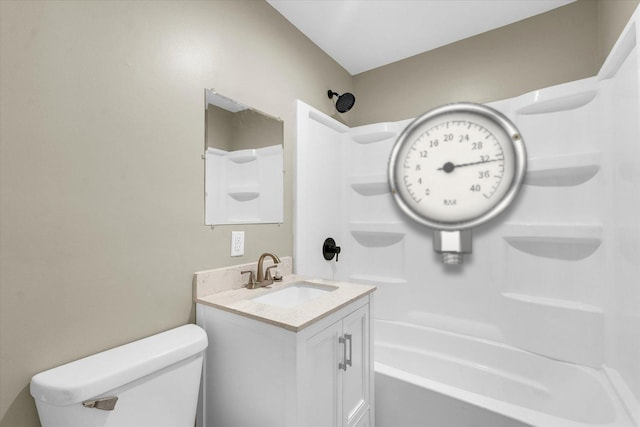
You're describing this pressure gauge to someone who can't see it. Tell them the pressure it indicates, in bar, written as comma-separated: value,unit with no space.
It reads 33,bar
